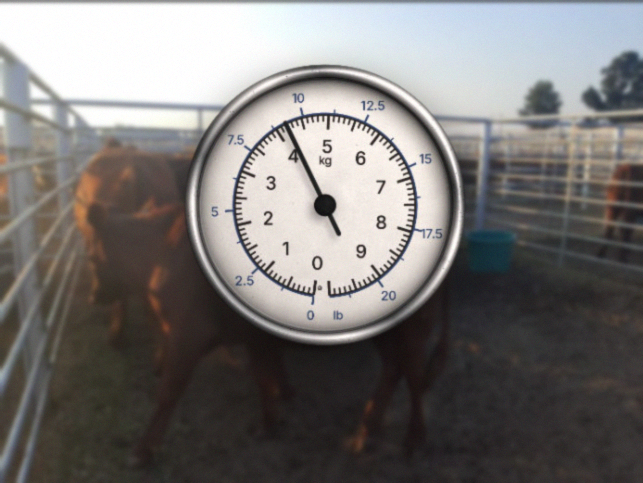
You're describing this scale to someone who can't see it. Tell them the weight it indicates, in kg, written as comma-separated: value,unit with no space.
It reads 4.2,kg
